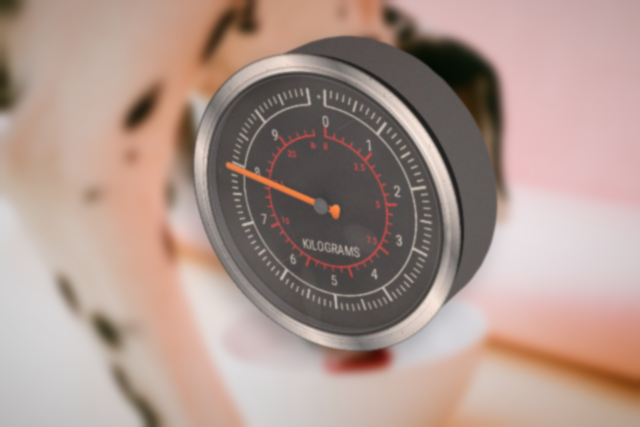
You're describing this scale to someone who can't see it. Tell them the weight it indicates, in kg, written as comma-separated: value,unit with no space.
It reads 8,kg
